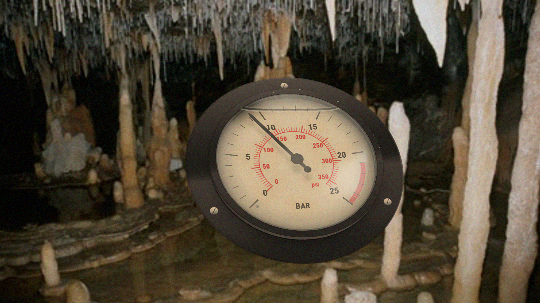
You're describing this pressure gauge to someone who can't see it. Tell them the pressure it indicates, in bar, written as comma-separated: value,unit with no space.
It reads 9,bar
